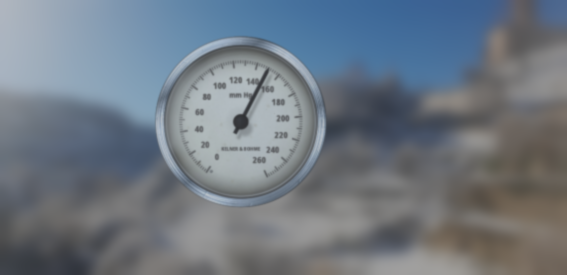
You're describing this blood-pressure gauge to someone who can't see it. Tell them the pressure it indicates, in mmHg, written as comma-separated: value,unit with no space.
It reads 150,mmHg
